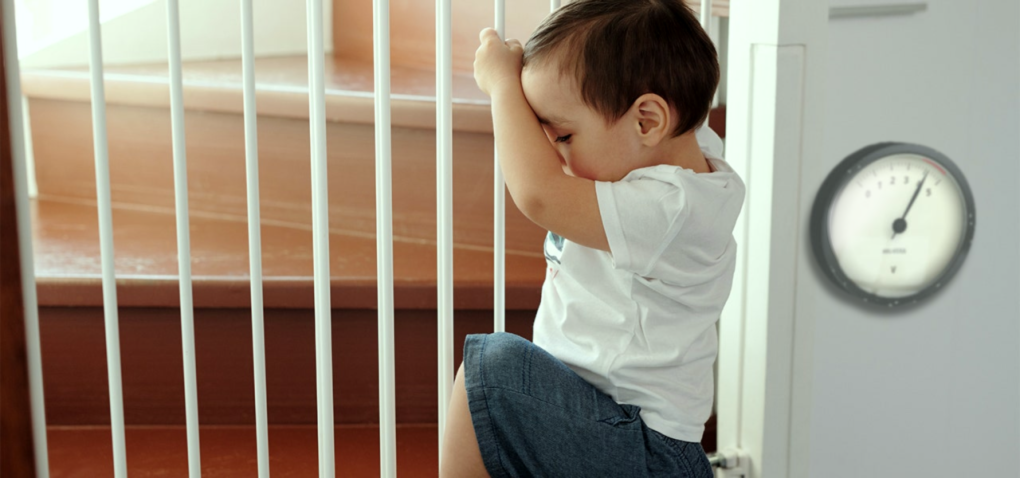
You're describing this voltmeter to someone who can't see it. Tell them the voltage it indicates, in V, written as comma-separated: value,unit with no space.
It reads 4,V
